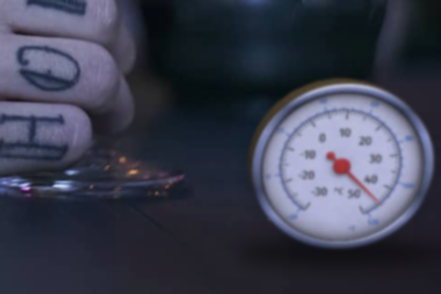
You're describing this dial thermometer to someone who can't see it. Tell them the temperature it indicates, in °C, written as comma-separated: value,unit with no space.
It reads 45,°C
